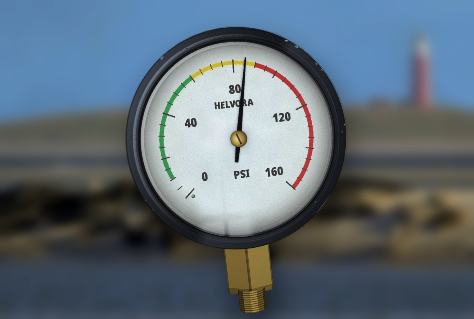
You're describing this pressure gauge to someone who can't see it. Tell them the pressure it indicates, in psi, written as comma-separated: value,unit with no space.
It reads 85,psi
